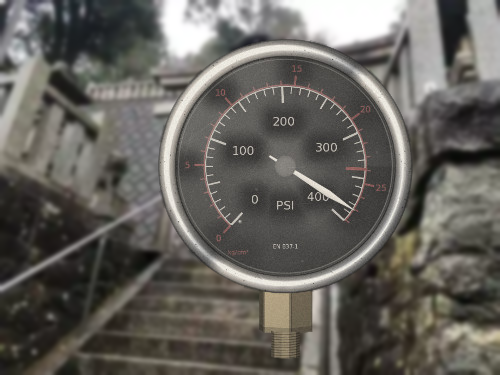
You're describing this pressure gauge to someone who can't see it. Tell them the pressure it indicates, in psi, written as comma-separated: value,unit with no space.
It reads 385,psi
